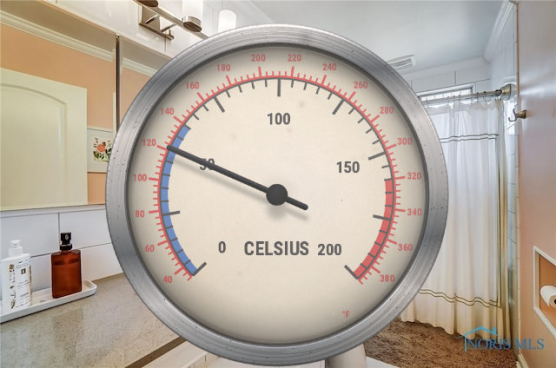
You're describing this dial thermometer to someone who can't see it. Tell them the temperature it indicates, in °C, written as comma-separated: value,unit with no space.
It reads 50,°C
